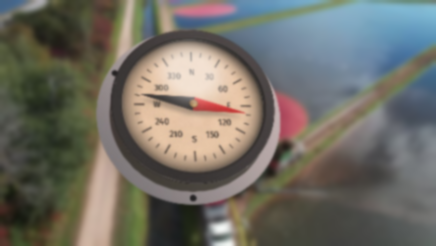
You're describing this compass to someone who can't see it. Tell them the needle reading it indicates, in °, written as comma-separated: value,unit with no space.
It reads 100,°
